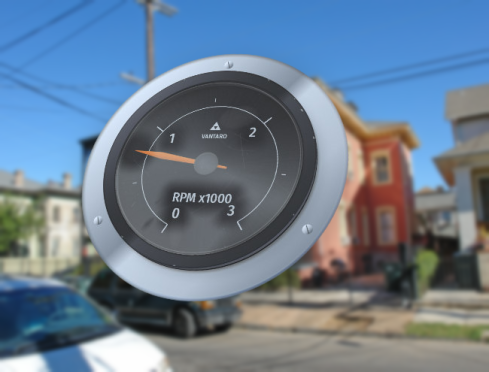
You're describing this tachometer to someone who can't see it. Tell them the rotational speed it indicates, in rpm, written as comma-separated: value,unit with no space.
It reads 750,rpm
